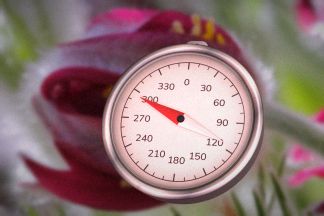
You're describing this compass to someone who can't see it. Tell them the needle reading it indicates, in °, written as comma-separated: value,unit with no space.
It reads 295,°
